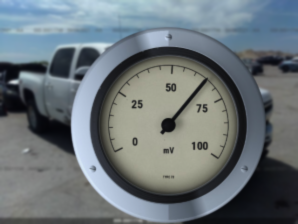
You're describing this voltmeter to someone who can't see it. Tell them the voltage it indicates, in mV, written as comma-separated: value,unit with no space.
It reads 65,mV
